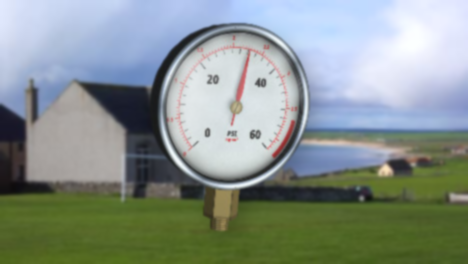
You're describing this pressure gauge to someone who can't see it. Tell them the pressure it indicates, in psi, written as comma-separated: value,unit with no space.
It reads 32,psi
